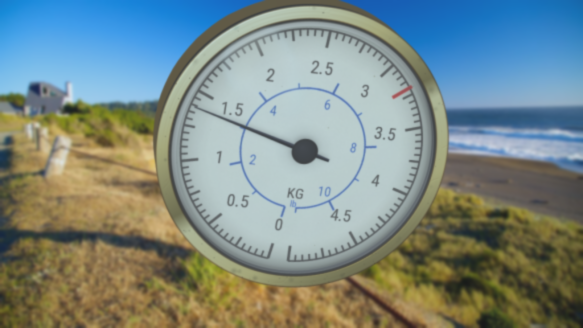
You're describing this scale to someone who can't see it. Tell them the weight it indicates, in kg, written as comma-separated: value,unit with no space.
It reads 1.4,kg
